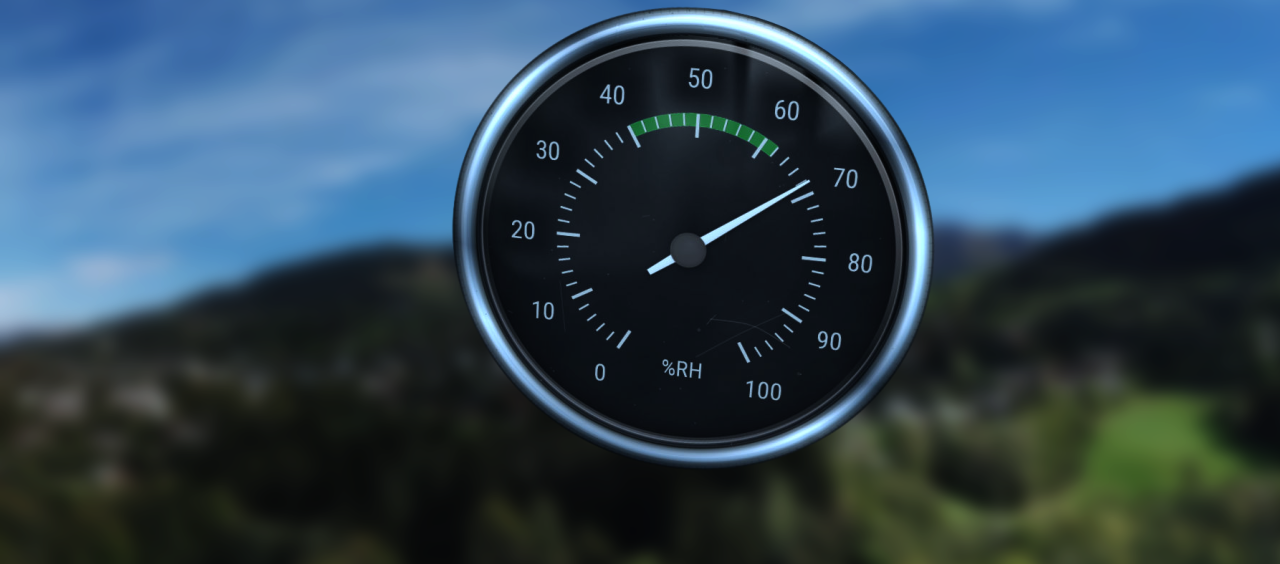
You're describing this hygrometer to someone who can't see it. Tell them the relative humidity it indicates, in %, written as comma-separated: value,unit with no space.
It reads 68,%
